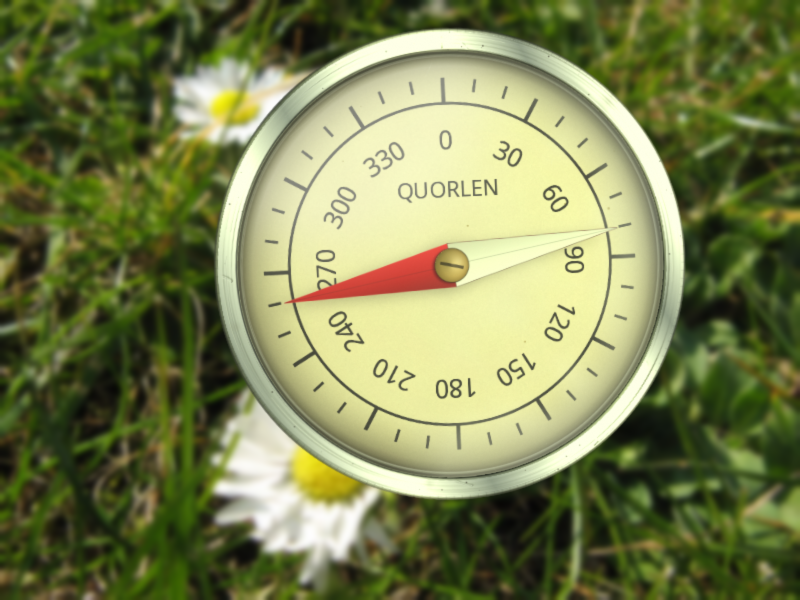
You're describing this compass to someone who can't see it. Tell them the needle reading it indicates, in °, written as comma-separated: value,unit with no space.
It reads 260,°
